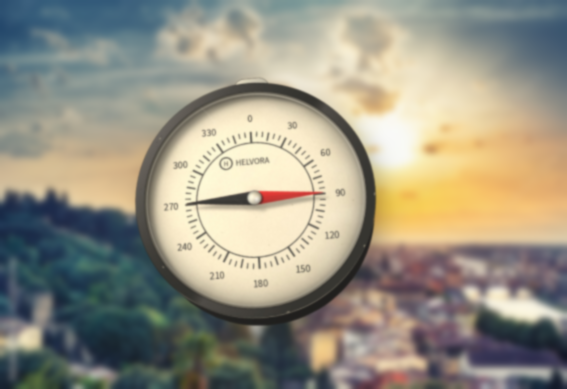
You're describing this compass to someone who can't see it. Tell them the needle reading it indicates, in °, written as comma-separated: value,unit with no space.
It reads 90,°
